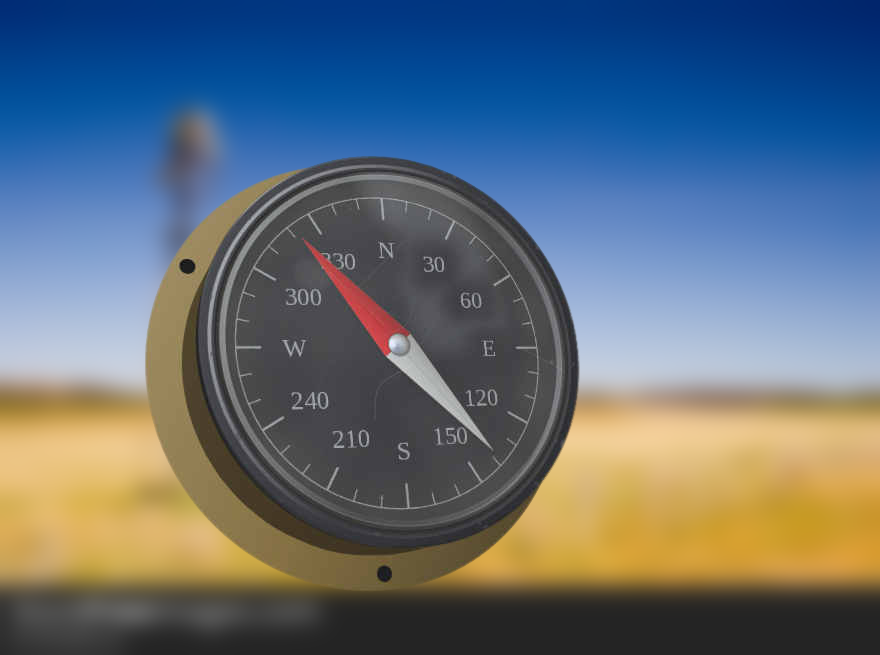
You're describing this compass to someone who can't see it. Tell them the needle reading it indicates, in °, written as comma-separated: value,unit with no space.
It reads 320,°
